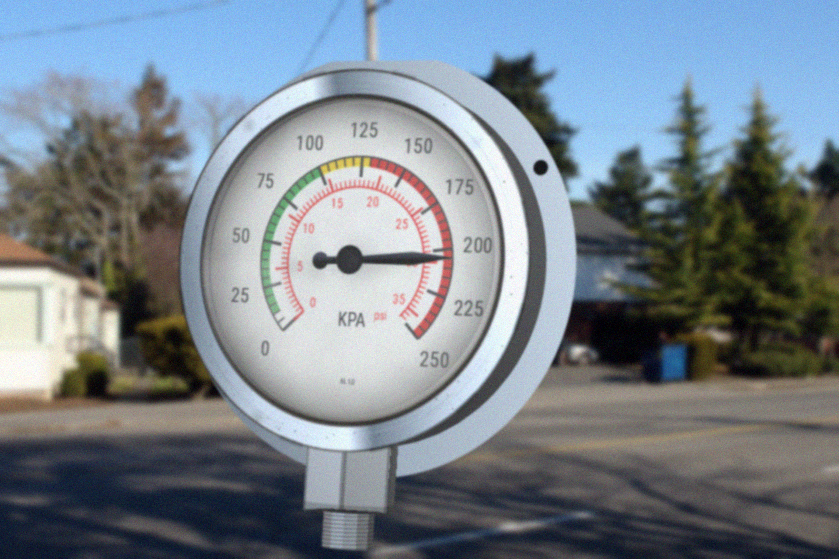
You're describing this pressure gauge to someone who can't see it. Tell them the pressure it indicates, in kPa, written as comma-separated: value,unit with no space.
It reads 205,kPa
